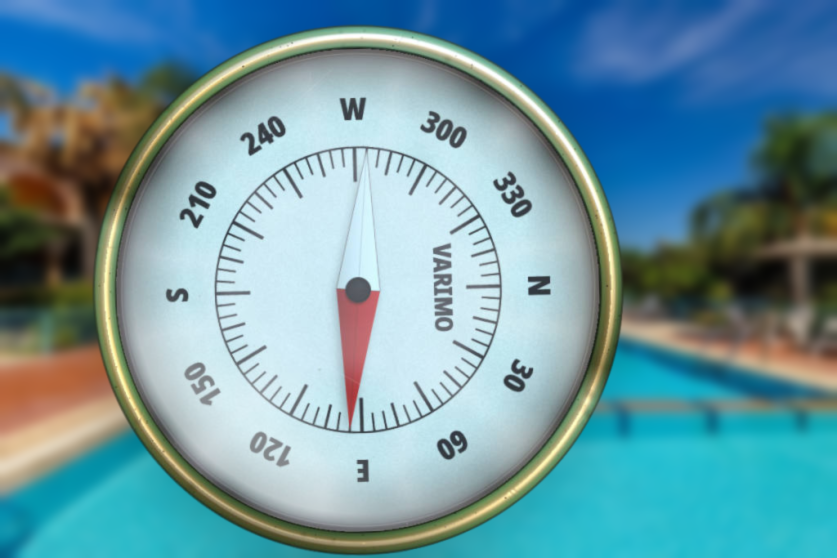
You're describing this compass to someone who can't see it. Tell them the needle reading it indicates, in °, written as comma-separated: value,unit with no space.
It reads 95,°
